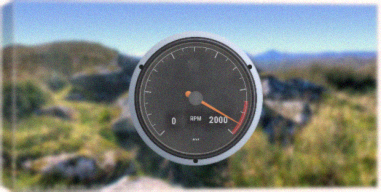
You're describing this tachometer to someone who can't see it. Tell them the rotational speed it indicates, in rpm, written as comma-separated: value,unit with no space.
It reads 1900,rpm
